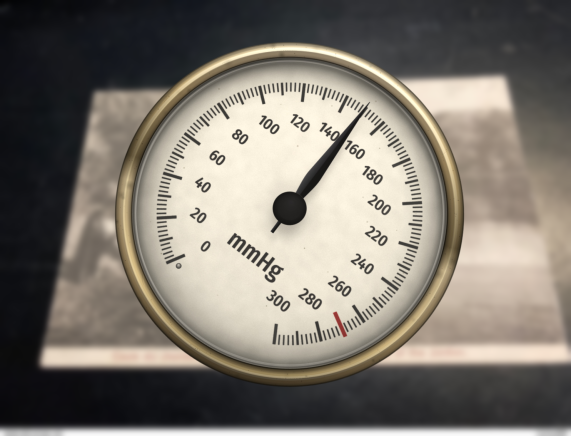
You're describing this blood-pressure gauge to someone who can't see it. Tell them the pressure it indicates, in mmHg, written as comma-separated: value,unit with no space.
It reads 150,mmHg
